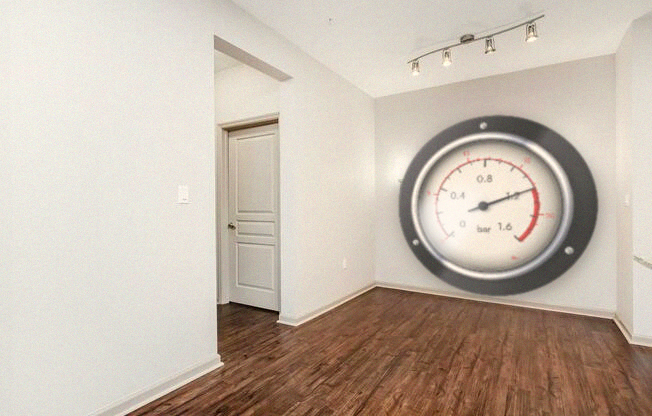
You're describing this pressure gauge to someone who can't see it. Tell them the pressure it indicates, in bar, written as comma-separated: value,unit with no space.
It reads 1.2,bar
